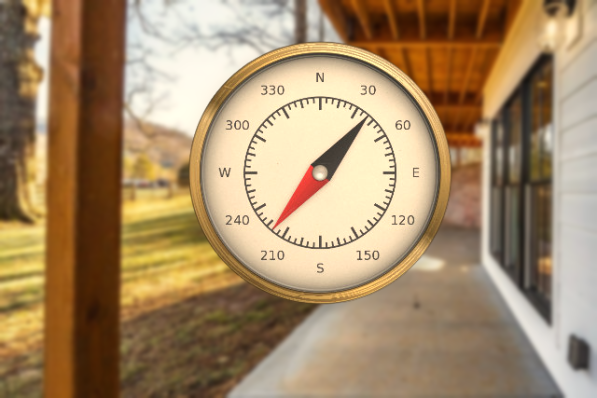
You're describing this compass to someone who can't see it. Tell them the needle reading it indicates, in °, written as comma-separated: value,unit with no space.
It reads 220,°
